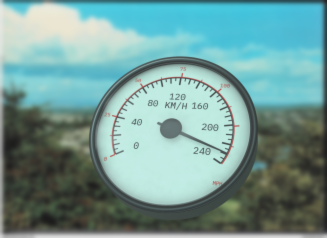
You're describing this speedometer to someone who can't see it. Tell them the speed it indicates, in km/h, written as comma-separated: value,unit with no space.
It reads 230,km/h
